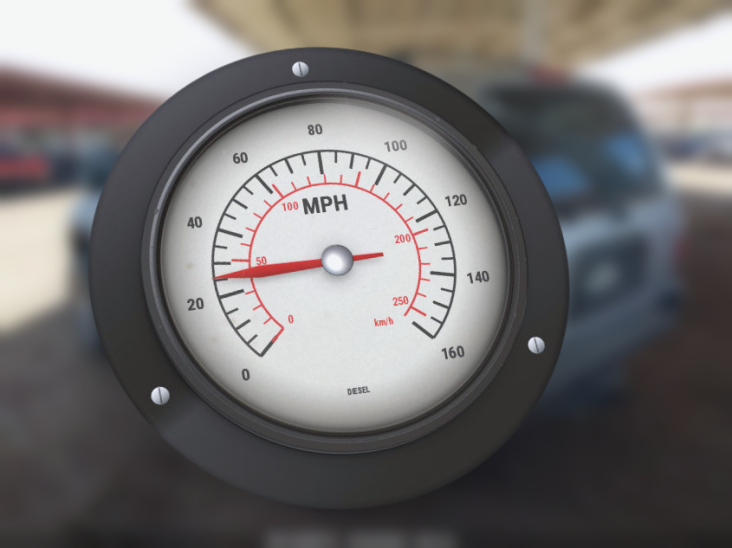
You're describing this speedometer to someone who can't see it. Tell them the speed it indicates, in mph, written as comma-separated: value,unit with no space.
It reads 25,mph
